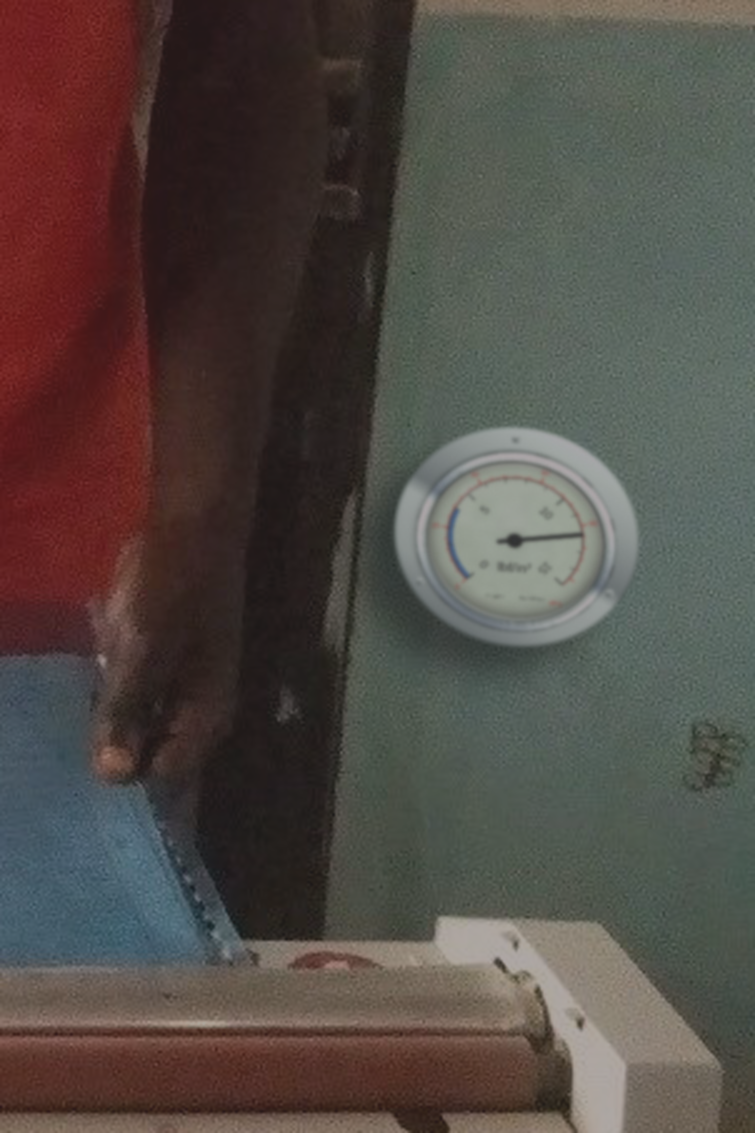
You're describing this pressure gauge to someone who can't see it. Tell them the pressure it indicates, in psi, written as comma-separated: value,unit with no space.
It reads 12,psi
